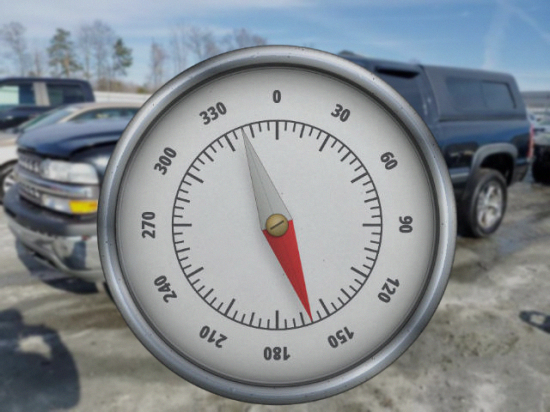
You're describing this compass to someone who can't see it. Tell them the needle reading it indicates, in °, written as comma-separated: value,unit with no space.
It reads 160,°
